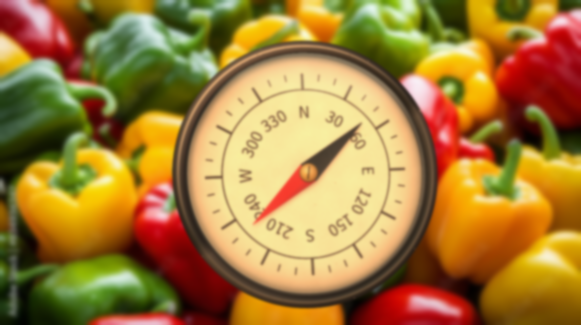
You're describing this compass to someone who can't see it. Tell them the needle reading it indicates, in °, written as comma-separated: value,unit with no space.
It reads 230,°
